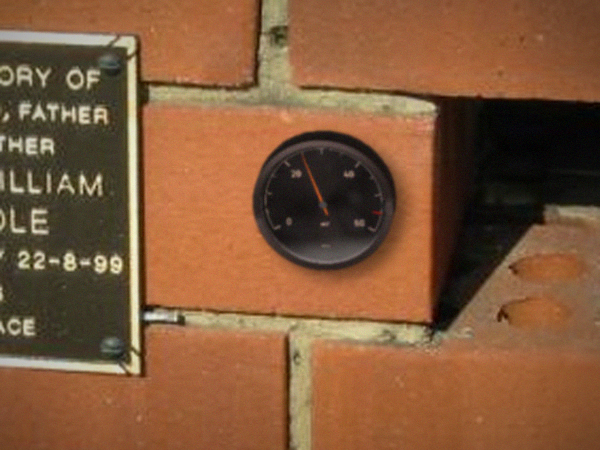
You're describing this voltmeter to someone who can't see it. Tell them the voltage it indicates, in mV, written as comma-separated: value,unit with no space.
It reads 25,mV
